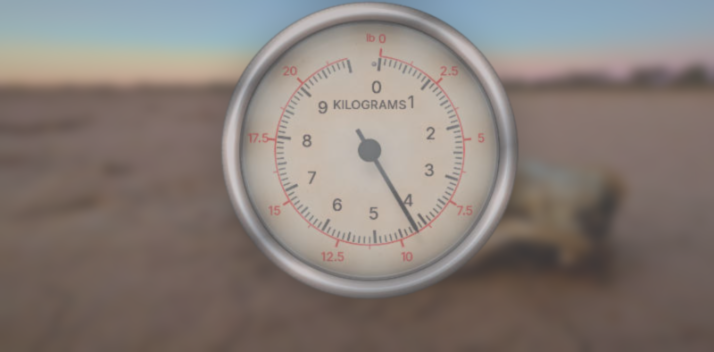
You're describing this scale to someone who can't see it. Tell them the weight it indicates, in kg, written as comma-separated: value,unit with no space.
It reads 4.2,kg
